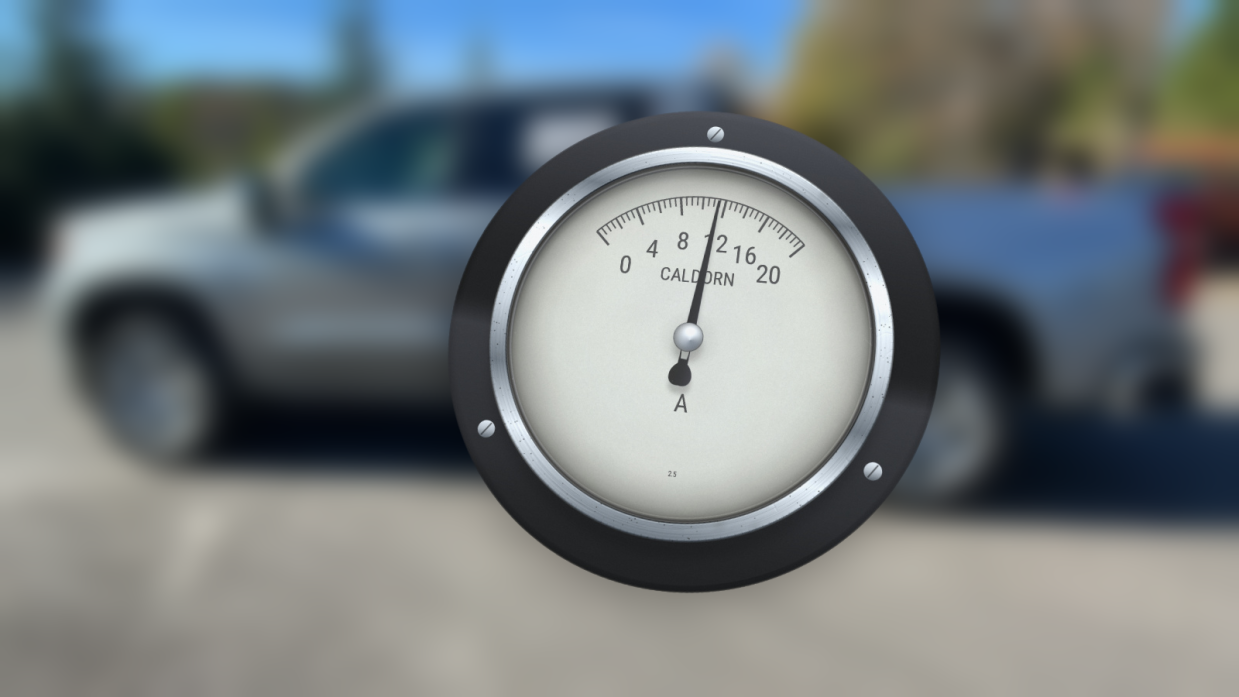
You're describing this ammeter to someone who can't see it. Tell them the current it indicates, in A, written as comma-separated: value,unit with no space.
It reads 11.5,A
